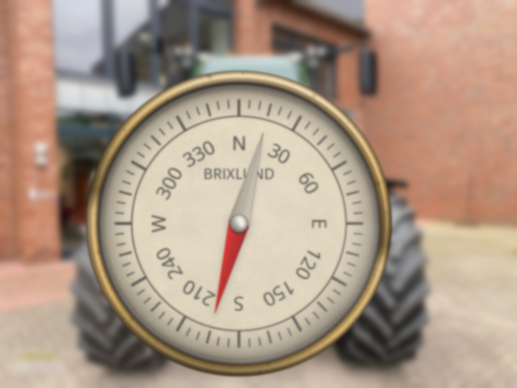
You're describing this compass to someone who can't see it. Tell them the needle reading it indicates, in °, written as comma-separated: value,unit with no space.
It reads 195,°
